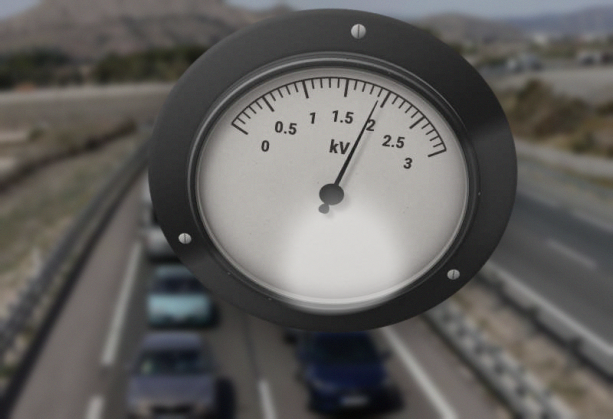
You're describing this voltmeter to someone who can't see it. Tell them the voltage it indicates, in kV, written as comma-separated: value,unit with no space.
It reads 1.9,kV
